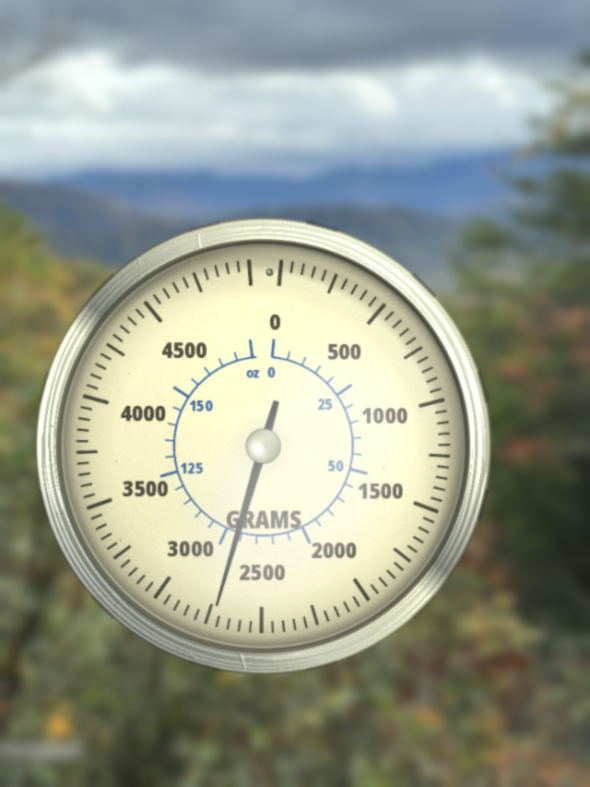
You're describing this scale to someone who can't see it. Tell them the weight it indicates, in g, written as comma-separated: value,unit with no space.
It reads 2725,g
